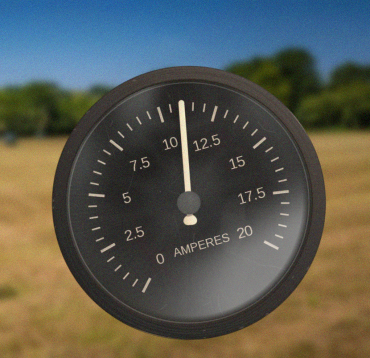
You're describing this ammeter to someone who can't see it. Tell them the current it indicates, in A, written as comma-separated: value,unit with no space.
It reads 11,A
